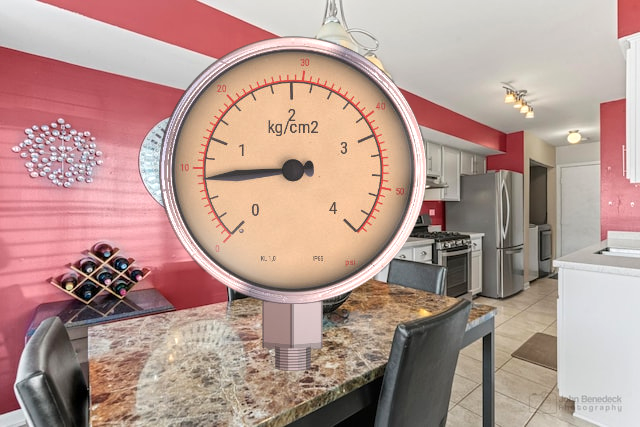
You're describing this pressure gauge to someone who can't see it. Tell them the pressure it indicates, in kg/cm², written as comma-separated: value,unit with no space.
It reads 0.6,kg/cm²
